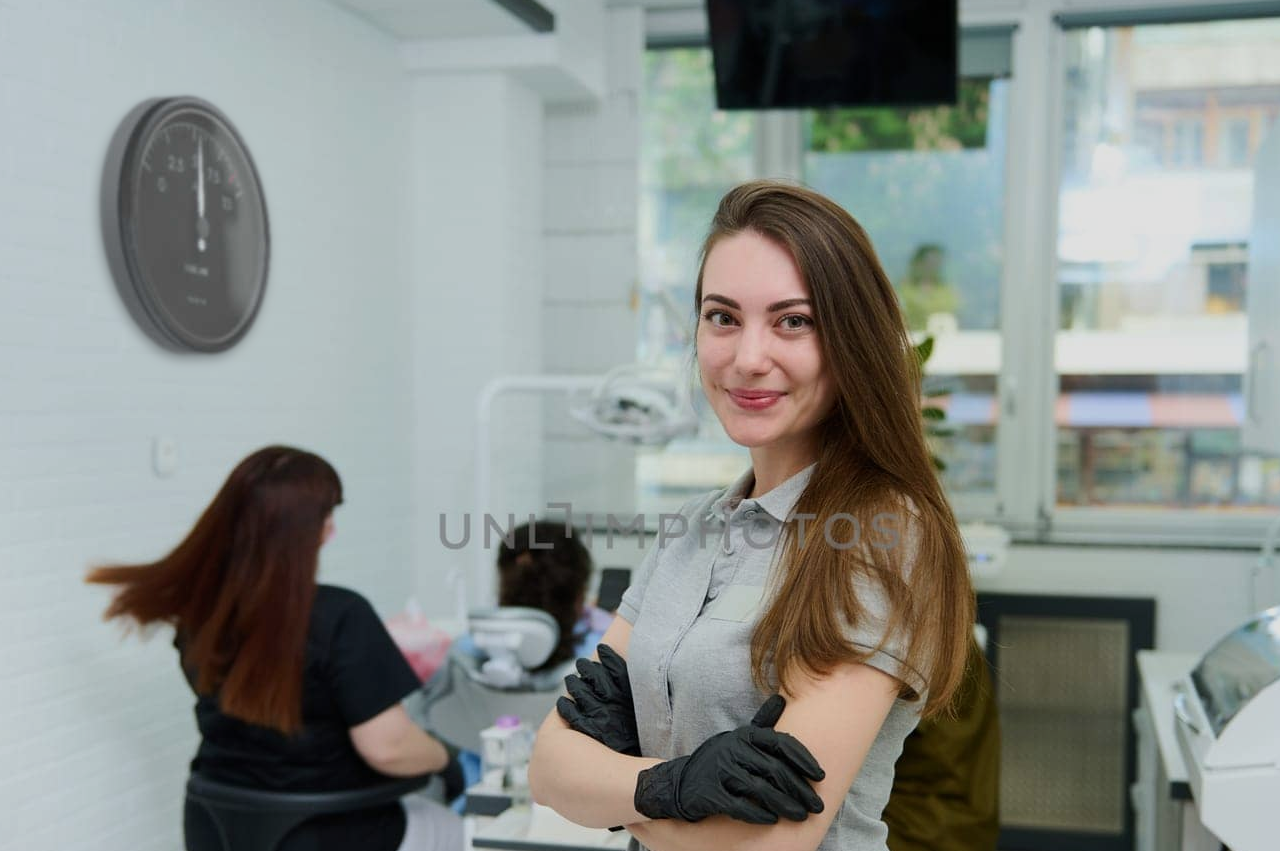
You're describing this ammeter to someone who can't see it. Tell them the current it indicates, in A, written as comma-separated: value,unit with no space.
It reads 5,A
